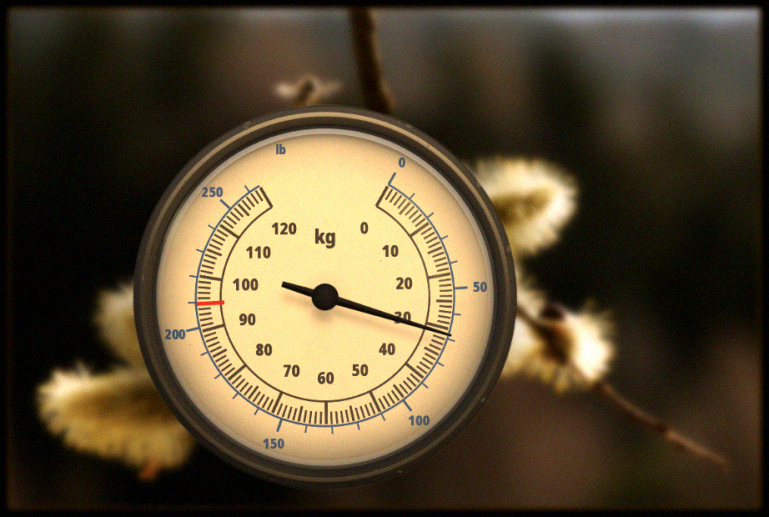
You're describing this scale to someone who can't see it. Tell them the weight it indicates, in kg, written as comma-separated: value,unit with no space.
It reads 31,kg
